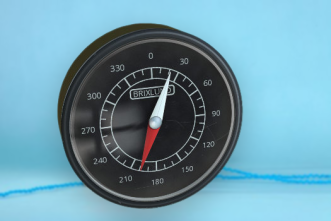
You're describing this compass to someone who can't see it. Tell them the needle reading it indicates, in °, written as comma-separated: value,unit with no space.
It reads 200,°
